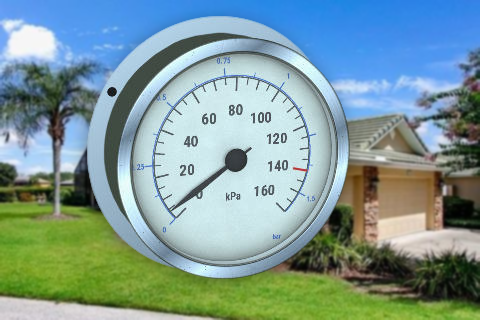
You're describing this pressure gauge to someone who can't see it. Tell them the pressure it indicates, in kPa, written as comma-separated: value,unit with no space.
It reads 5,kPa
